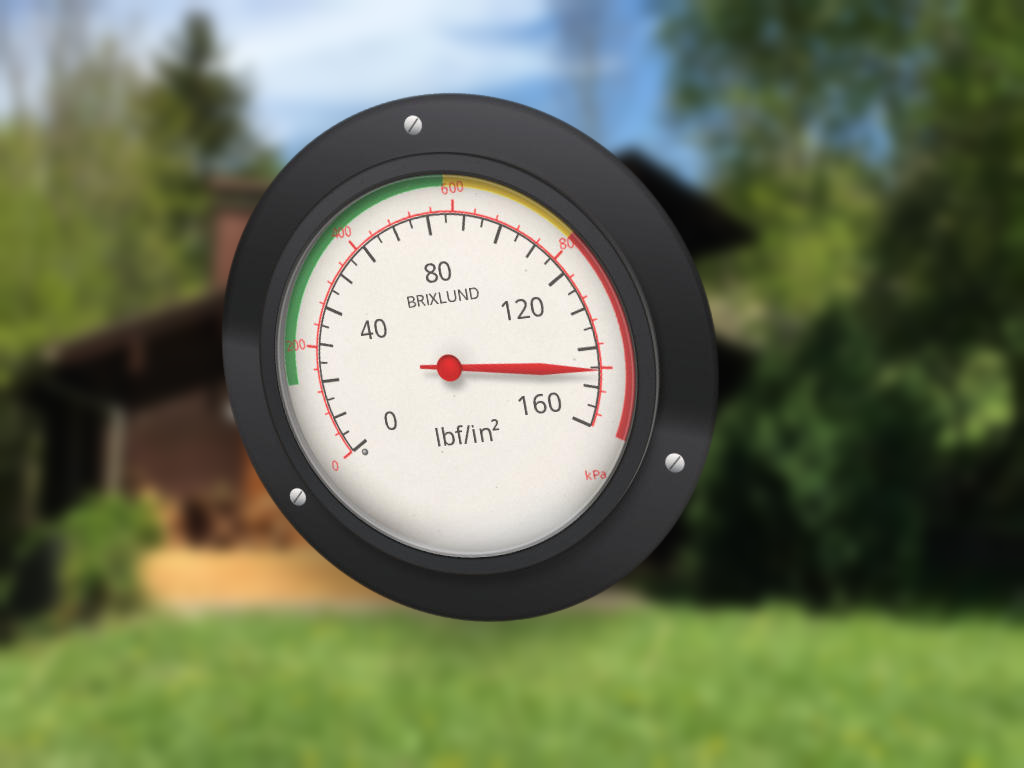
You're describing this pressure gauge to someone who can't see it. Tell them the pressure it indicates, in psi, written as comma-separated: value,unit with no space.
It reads 145,psi
